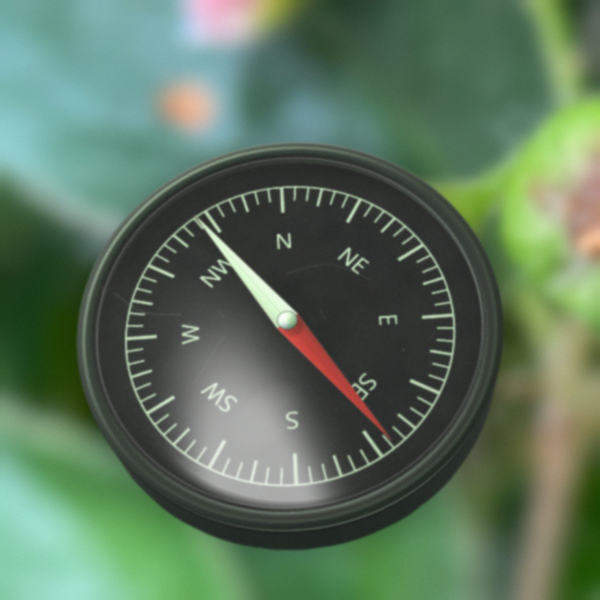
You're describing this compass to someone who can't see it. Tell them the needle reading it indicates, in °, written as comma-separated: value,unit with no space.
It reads 145,°
